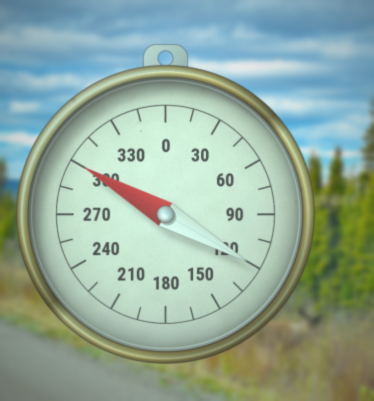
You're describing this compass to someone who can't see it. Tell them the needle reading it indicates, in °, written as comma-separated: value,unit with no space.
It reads 300,°
